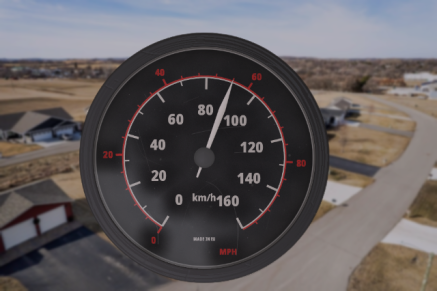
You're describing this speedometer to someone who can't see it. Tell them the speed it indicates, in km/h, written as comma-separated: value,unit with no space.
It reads 90,km/h
